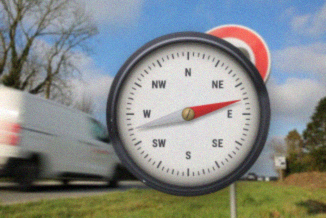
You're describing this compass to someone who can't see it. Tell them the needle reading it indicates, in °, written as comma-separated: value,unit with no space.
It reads 75,°
